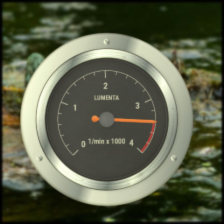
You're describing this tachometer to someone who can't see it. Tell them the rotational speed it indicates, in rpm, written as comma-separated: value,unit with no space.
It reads 3400,rpm
